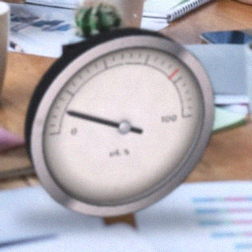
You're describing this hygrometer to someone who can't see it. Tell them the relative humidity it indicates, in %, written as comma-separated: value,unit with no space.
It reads 12,%
